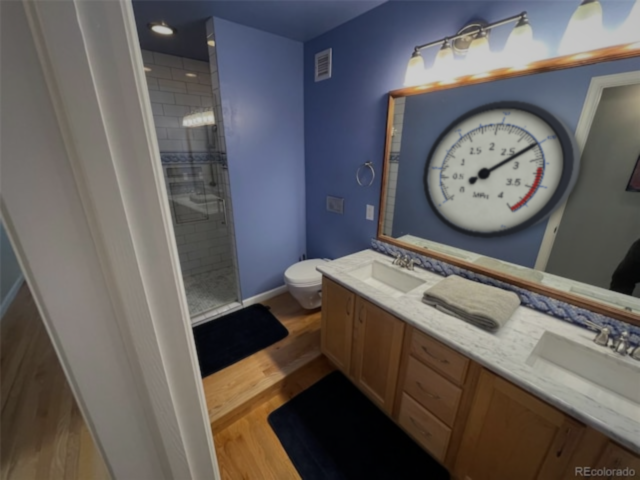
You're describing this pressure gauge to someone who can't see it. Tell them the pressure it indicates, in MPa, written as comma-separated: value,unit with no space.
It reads 2.75,MPa
